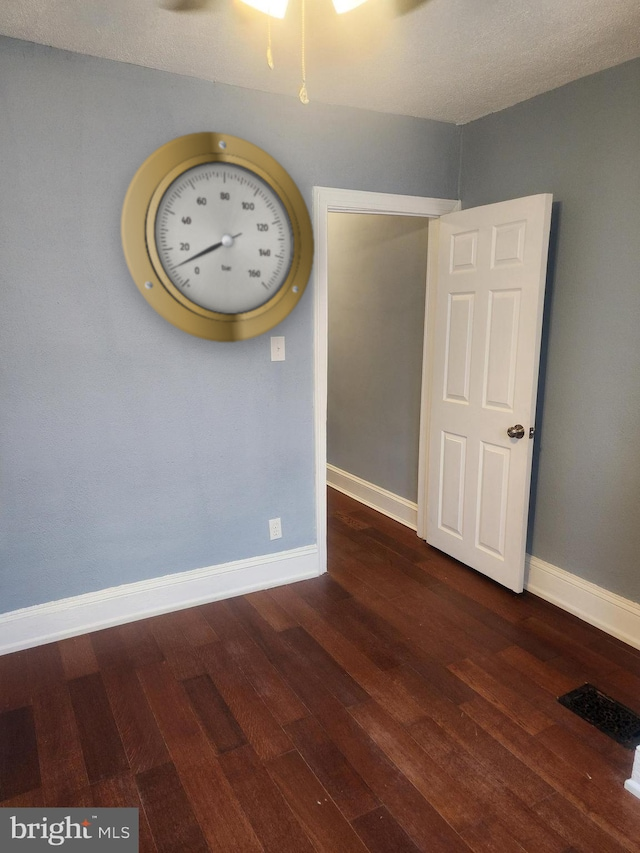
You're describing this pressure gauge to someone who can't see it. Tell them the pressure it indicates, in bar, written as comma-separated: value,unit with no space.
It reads 10,bar
